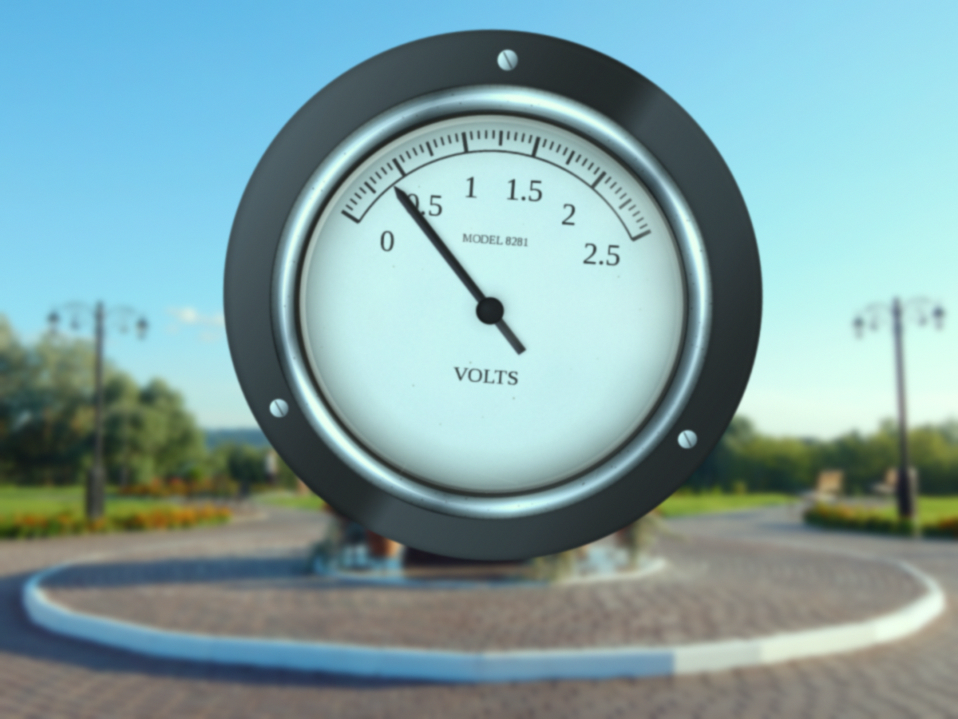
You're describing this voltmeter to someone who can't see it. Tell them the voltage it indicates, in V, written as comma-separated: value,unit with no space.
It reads 0.4,V
